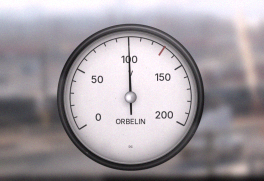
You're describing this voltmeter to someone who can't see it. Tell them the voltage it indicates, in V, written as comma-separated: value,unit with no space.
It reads 100,V
